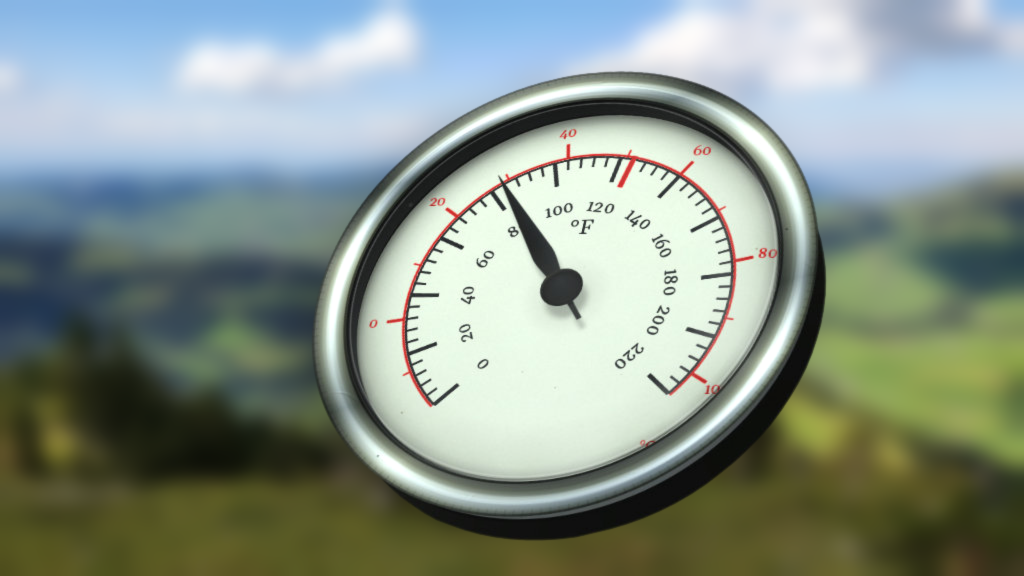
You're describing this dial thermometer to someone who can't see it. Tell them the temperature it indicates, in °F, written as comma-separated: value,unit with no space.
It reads 84,°F
